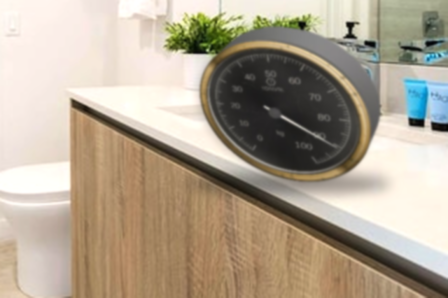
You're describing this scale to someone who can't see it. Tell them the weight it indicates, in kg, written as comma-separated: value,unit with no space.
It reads 90,kg
